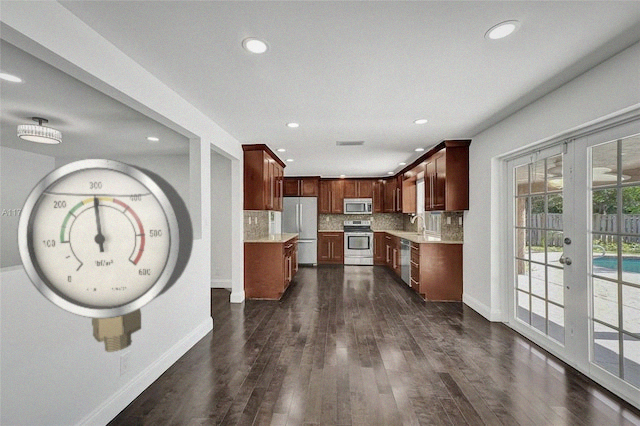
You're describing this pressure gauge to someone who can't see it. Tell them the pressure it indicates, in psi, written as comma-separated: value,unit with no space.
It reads 300,psi
